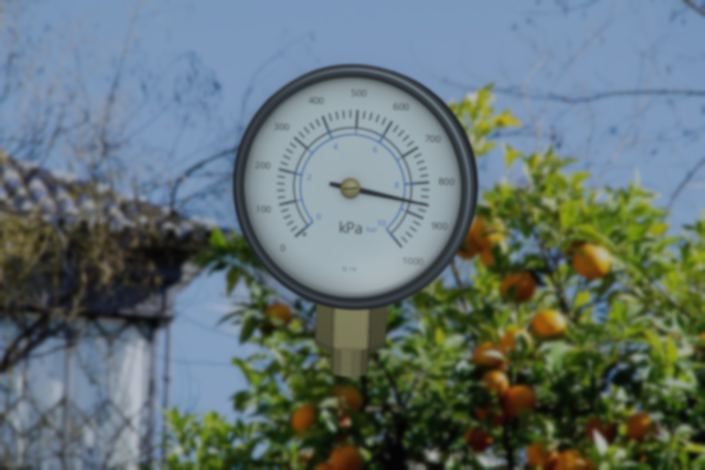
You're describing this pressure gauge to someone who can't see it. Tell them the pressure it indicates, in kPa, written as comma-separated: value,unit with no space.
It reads 860,kPa
